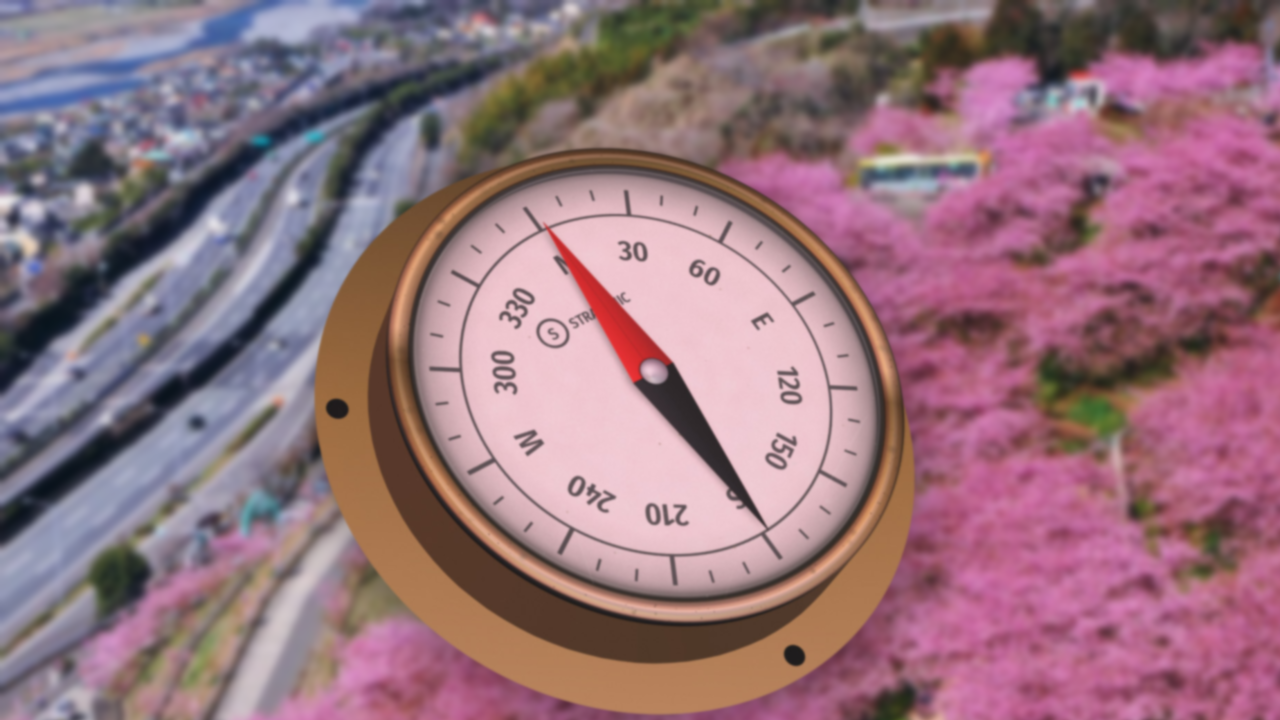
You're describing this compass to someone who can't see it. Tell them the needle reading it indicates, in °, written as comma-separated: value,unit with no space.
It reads 0,°
